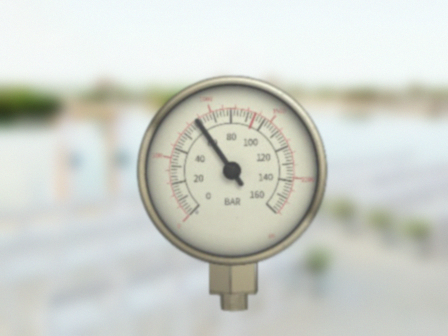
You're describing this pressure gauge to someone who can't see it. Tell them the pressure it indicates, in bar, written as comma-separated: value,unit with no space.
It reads 60,bar
